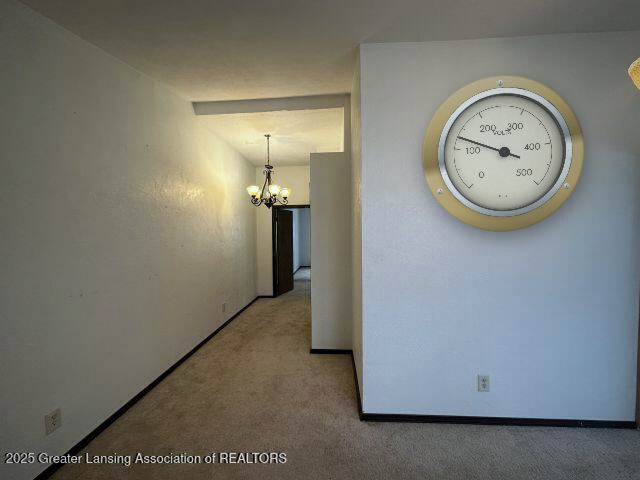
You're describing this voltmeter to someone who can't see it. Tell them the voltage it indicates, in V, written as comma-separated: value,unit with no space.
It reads 125,V
